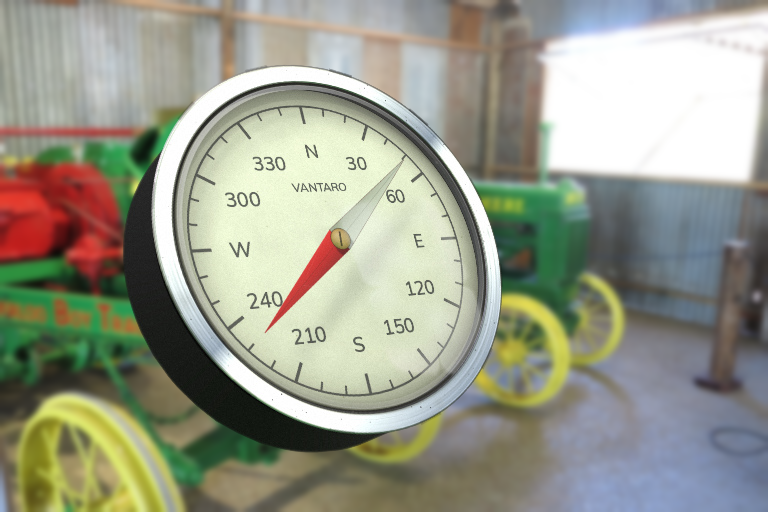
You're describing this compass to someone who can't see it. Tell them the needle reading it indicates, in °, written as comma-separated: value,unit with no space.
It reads 230,°
